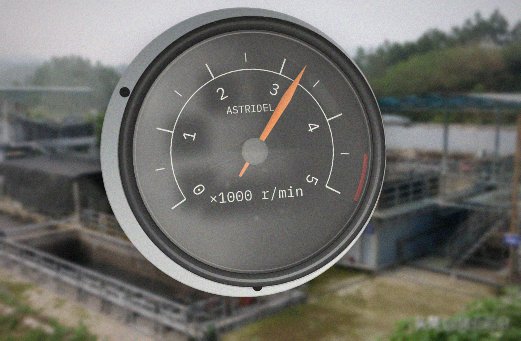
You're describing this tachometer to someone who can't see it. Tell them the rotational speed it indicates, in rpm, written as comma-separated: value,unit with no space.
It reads 3250,rpm
